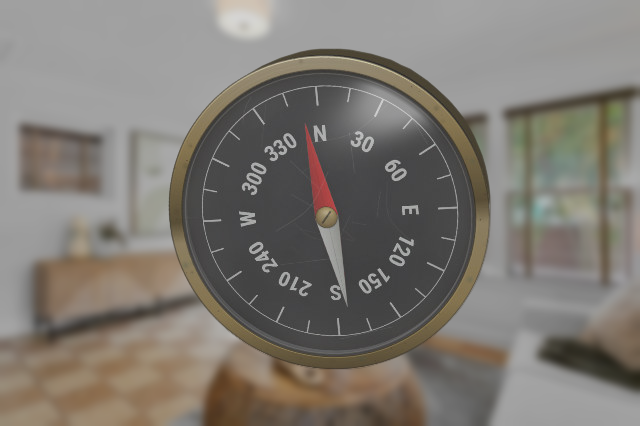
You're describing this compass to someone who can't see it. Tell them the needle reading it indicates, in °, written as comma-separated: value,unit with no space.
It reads 352.5,°
